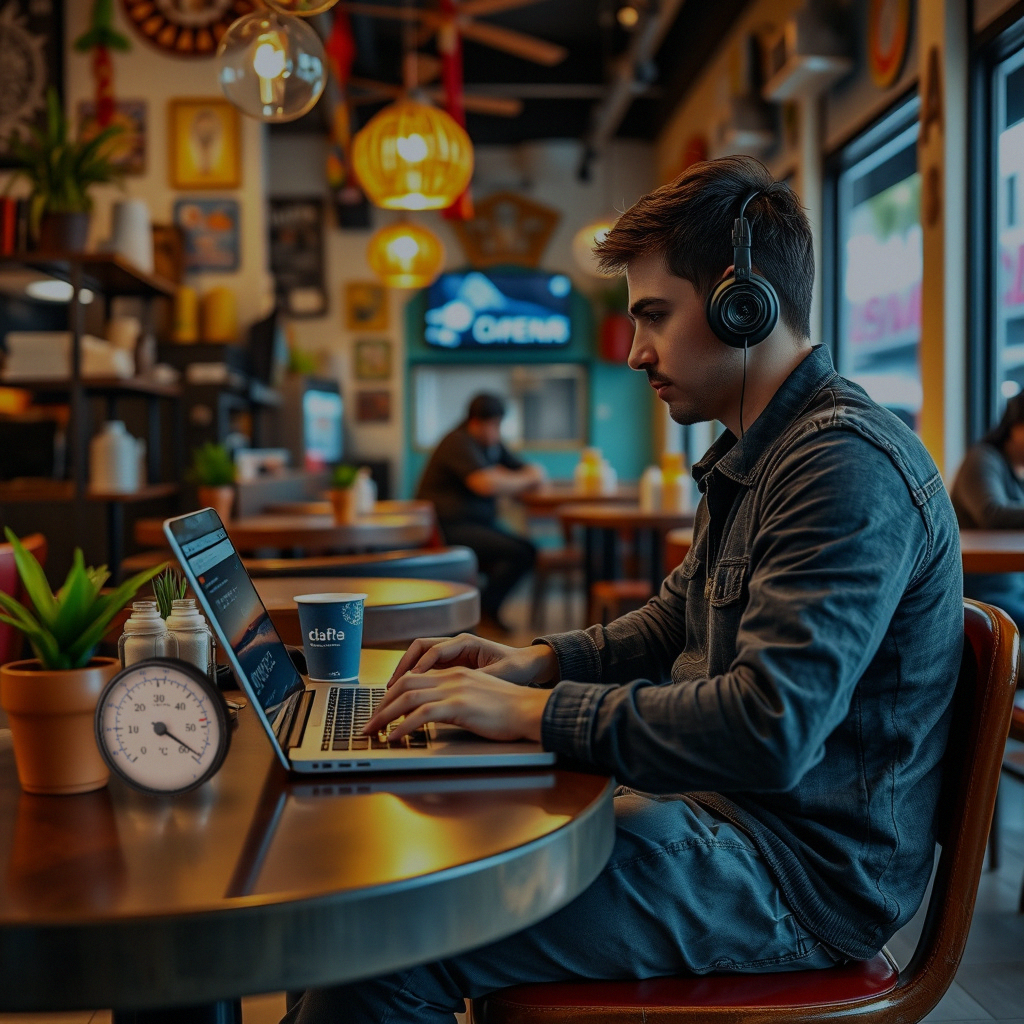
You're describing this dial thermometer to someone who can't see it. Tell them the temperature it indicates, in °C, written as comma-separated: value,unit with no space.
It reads 58,°C
